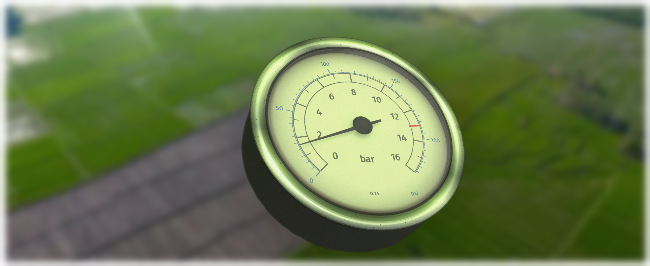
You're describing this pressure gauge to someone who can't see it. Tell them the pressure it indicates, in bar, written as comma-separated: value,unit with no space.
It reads 1.5,bar
